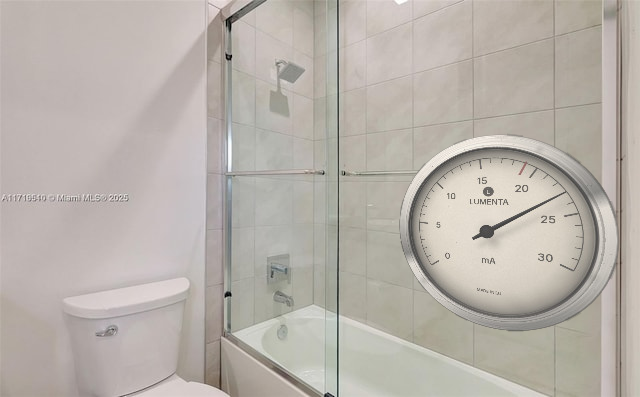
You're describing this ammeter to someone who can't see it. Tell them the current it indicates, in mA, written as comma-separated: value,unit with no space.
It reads 23,mA
